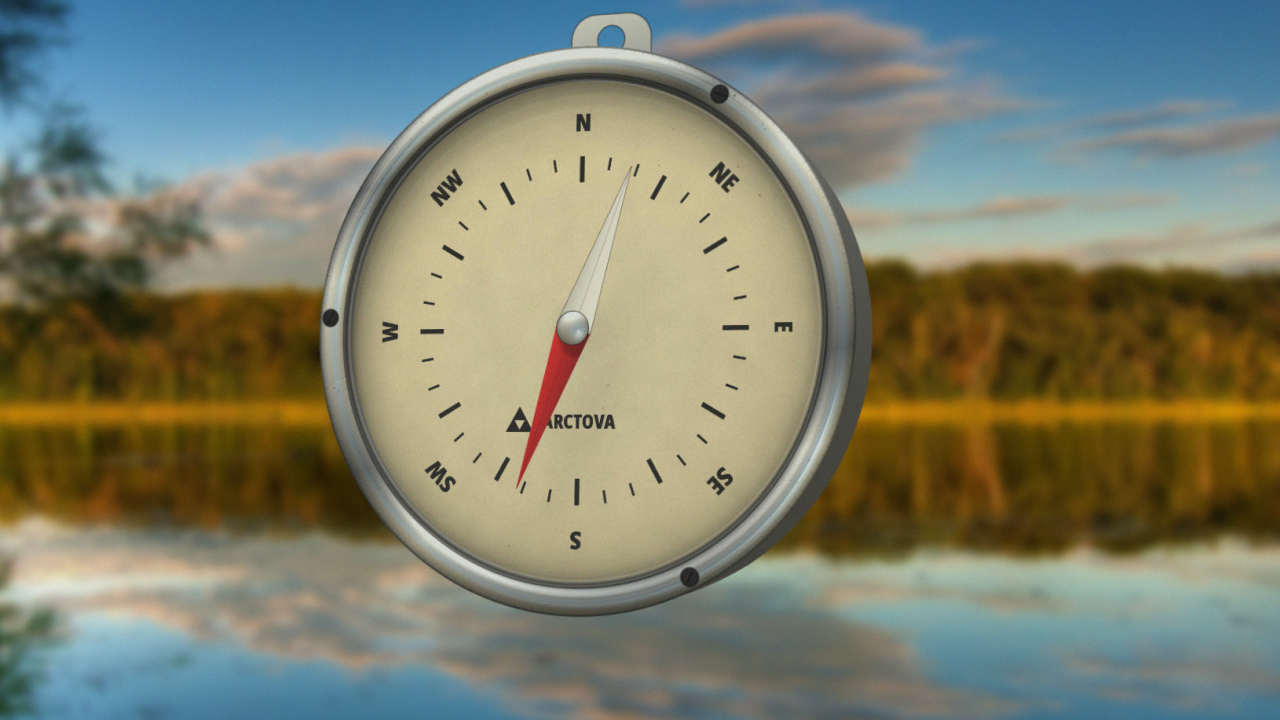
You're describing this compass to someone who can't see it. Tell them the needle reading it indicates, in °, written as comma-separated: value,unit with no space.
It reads 200,°
